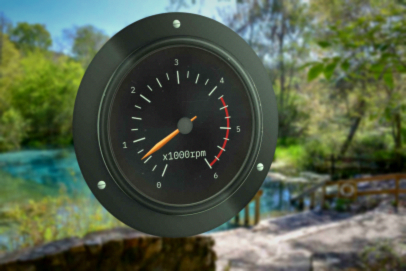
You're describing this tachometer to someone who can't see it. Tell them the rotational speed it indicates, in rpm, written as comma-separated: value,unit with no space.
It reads 625,rpm
